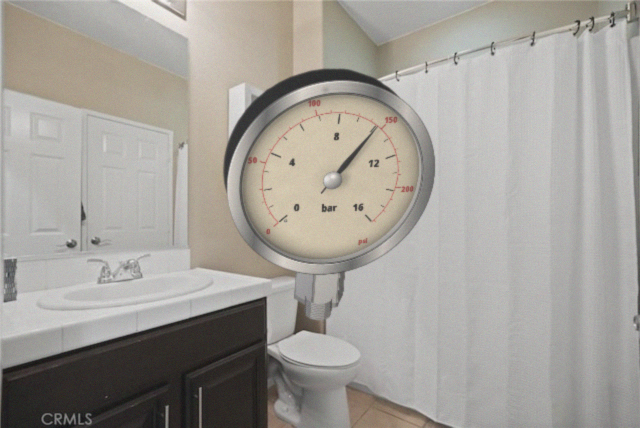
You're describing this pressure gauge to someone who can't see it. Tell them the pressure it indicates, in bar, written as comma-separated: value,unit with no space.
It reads 10,bar
